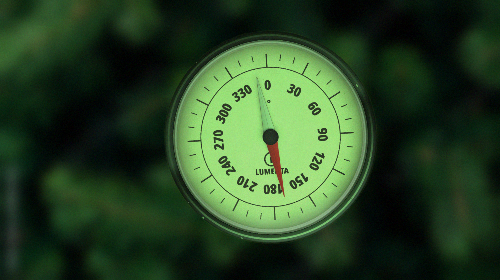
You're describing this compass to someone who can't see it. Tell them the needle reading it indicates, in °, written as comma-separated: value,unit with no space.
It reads 170,°
